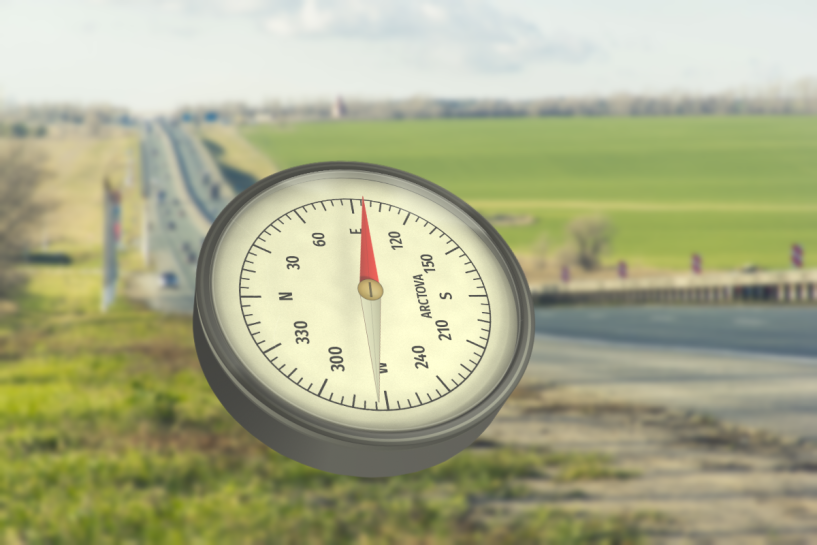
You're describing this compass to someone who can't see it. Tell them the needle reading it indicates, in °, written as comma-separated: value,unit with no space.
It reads 95,°
